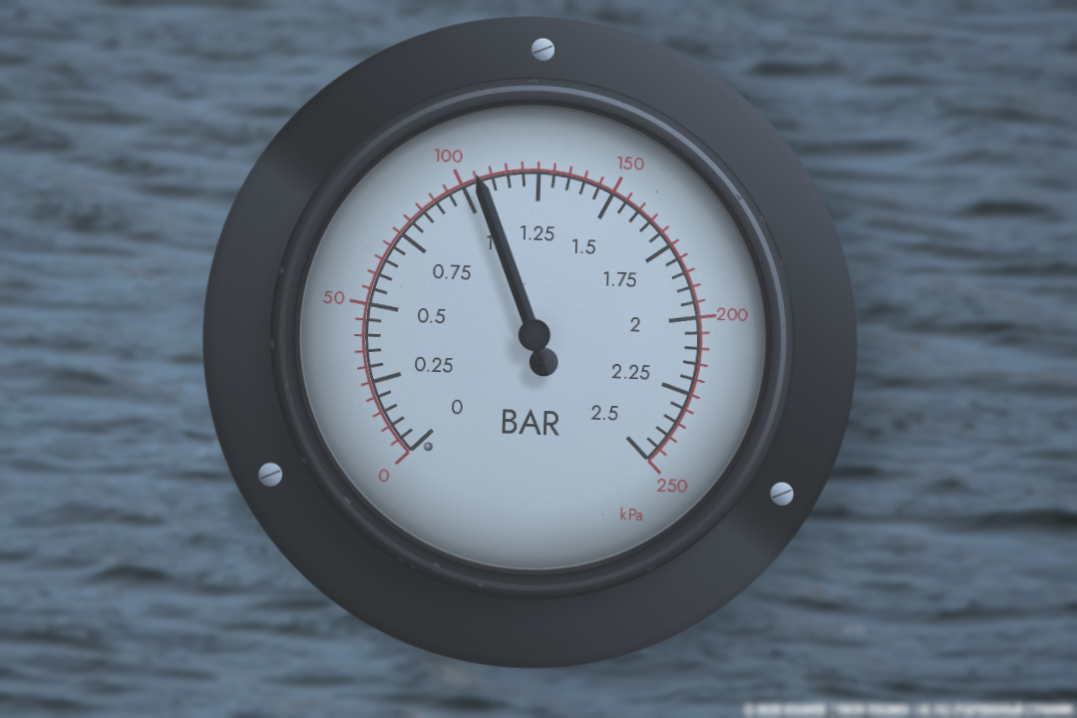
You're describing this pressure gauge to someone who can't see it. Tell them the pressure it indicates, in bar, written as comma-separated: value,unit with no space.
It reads 1.05,bar
